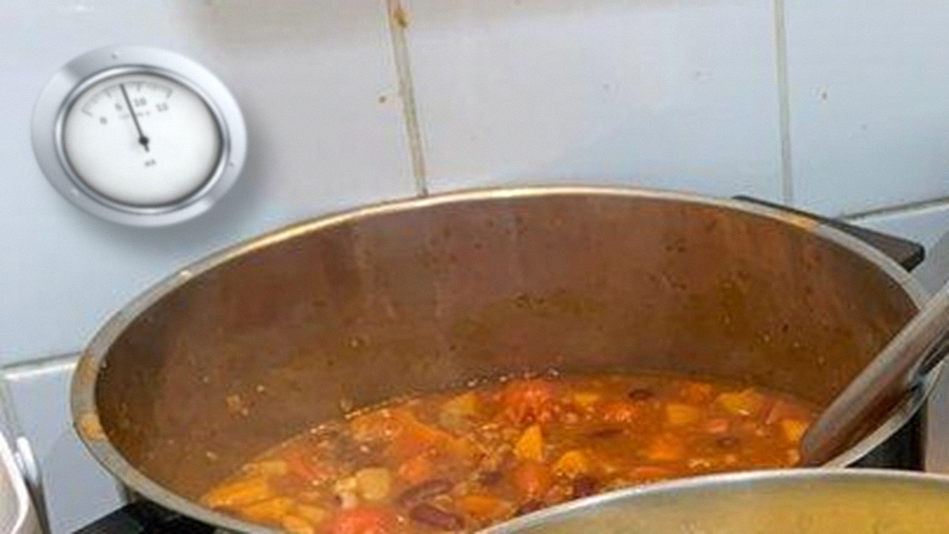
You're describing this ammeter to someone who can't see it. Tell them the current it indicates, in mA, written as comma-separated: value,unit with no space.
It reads 7.5,mA
